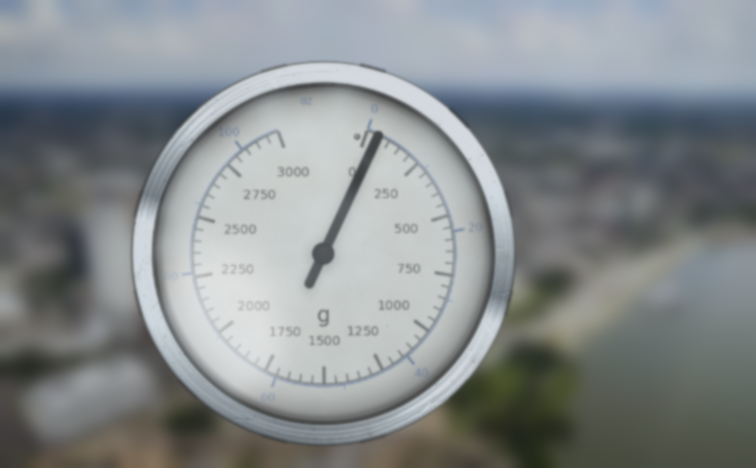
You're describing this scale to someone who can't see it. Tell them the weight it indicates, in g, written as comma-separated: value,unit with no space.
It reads 50,g
